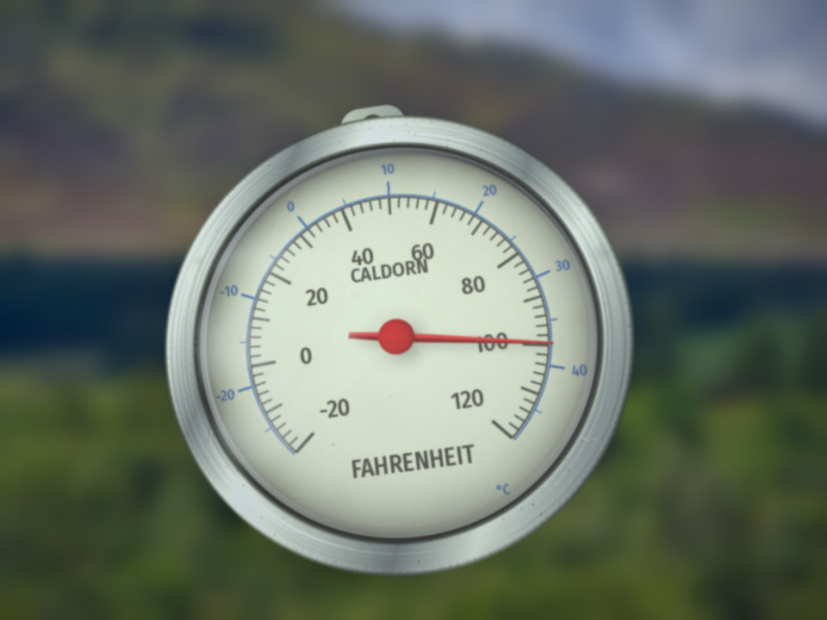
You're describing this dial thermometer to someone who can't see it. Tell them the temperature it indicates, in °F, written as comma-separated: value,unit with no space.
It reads 100,°F
